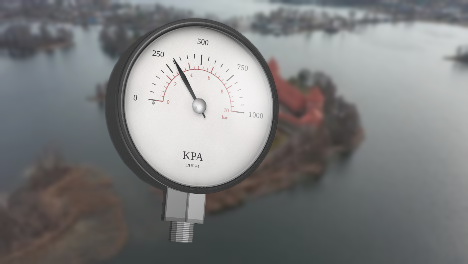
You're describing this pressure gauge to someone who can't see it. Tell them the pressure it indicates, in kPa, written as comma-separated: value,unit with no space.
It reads 300,kPa
